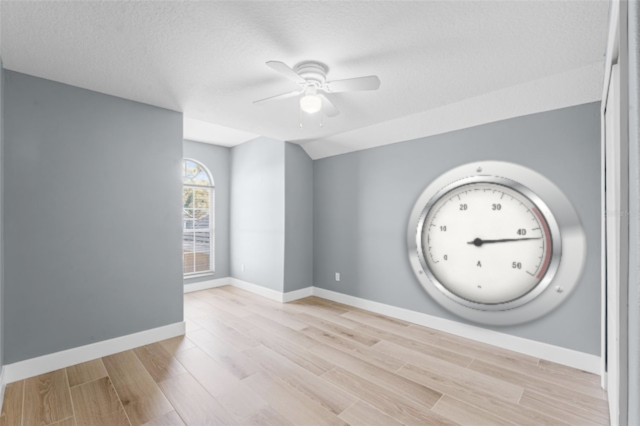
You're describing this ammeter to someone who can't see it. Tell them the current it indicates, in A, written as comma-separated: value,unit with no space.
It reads 42,A
